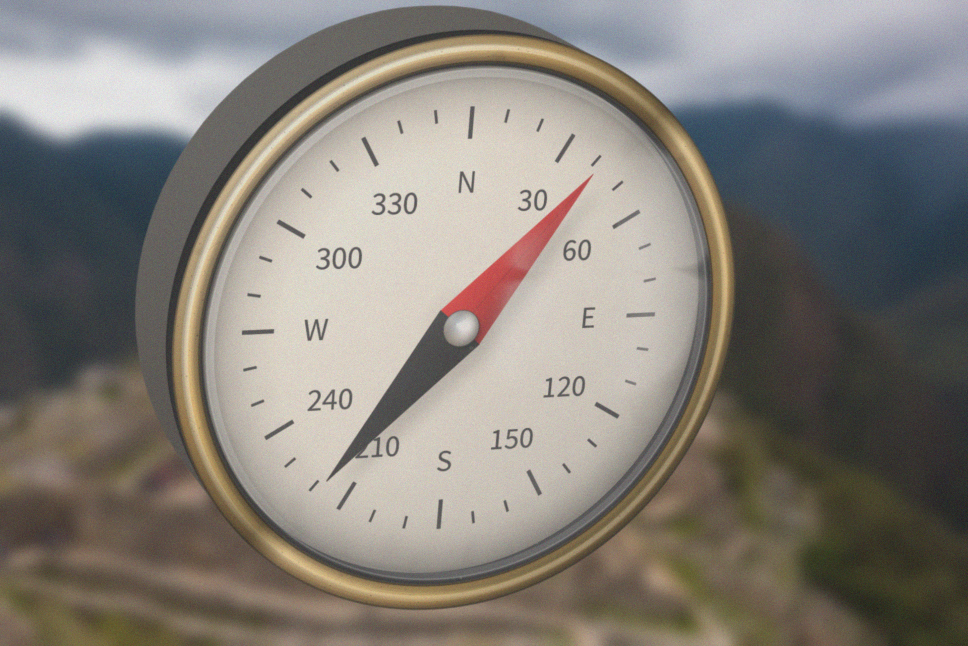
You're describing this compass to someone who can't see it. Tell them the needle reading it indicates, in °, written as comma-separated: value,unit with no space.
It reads 40,°
